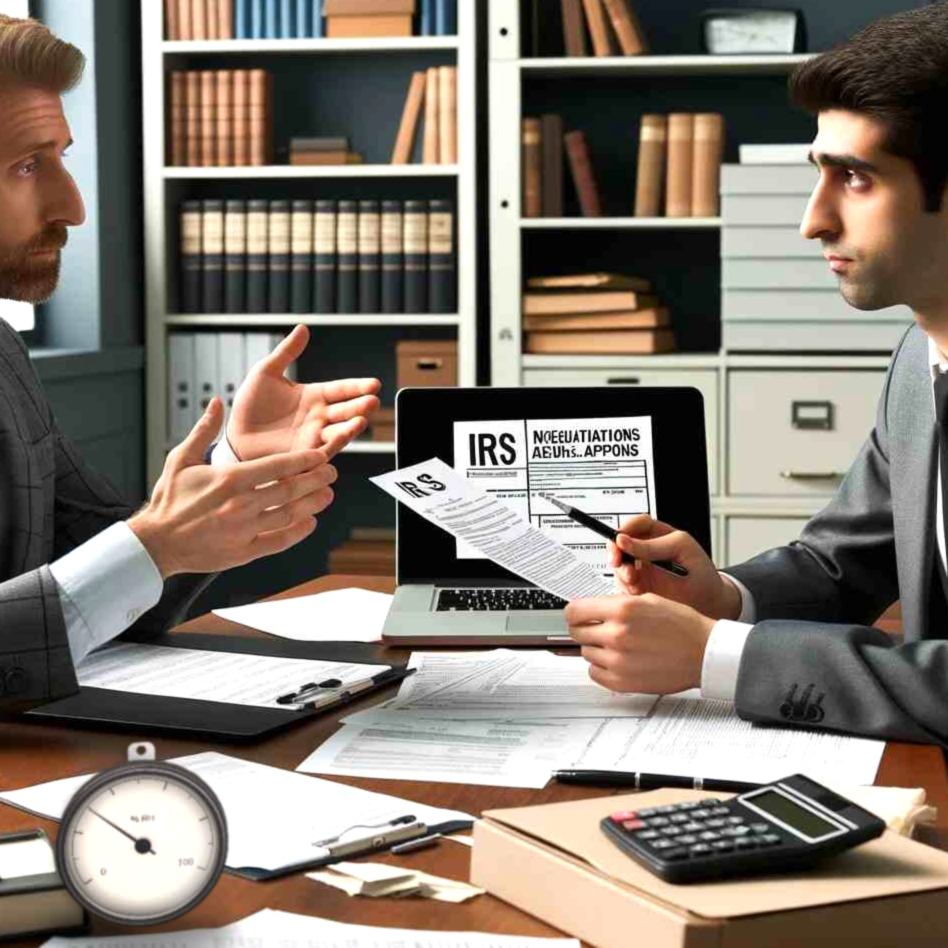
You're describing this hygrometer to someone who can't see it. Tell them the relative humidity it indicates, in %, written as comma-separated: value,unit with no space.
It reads 30,%
